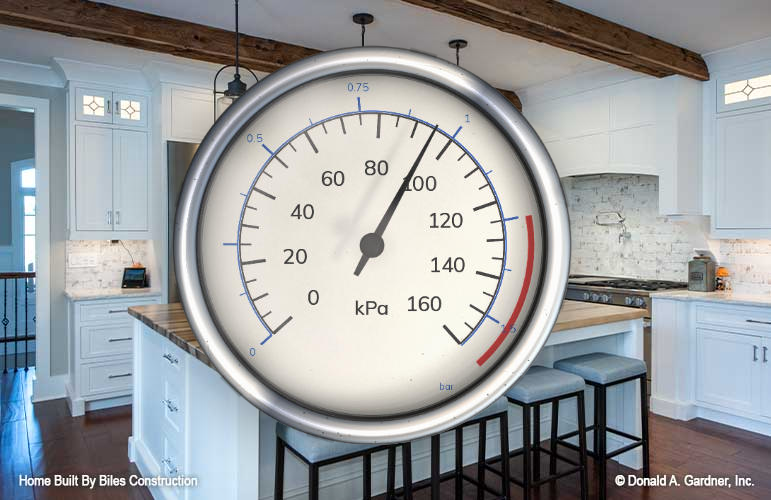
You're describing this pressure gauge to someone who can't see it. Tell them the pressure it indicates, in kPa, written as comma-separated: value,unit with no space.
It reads 95,kPa
